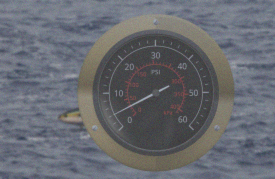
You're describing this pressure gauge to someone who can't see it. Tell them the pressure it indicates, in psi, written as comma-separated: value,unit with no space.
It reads 4,psi
